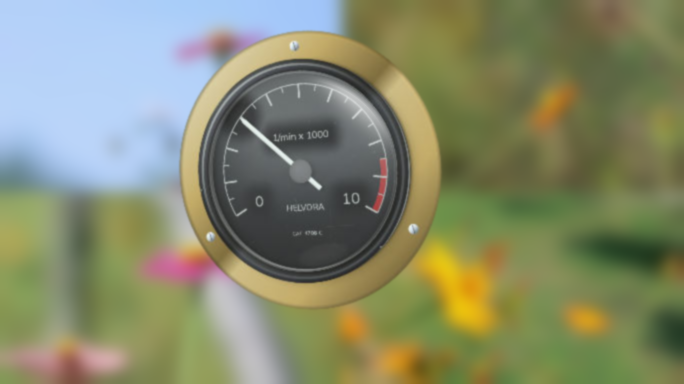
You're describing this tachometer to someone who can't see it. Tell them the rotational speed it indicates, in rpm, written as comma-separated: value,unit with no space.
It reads 3000,rpm
